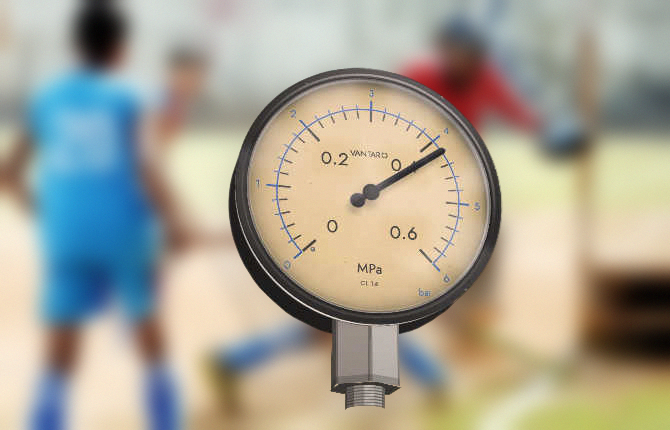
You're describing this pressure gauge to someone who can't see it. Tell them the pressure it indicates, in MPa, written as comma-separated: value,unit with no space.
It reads 0.42,MPa
